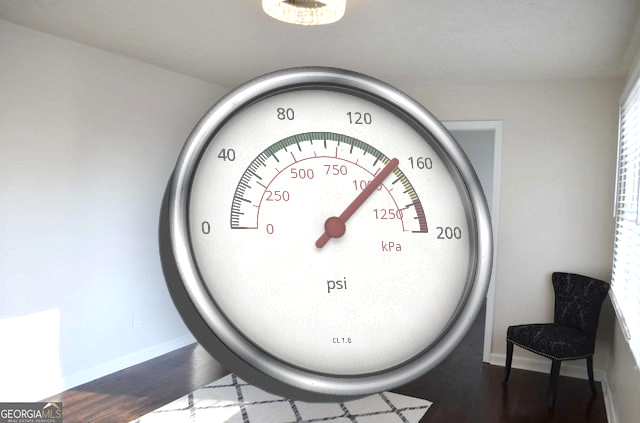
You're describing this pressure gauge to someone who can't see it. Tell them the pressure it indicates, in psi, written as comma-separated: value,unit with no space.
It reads 150,psi
